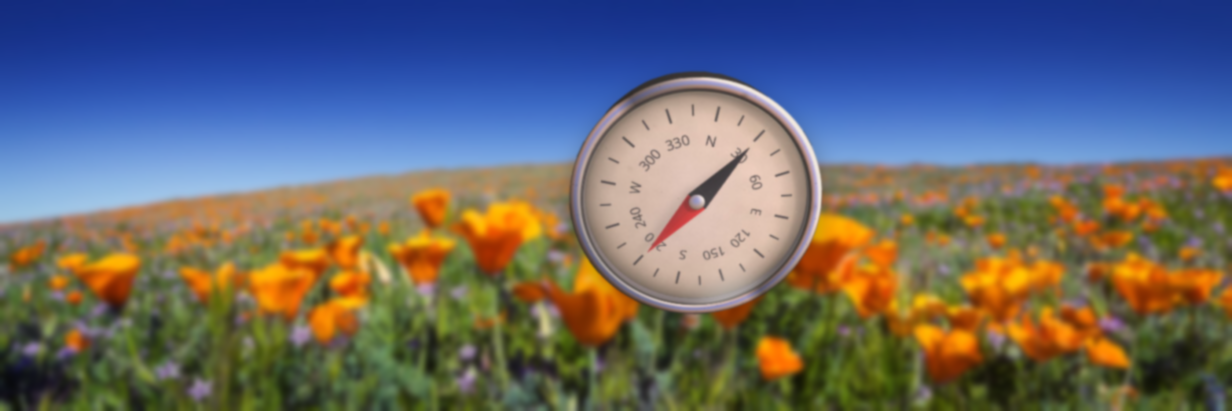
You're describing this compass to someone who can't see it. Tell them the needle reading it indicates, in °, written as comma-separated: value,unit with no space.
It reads 210,°
